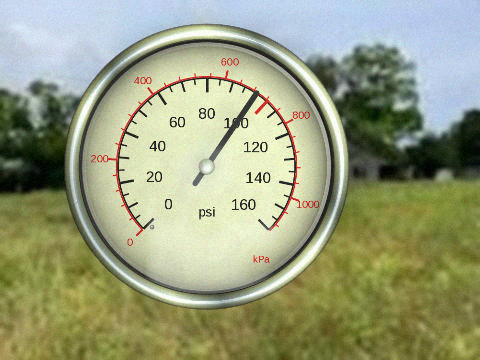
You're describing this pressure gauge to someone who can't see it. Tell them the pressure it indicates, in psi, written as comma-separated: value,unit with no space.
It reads 100,psi
